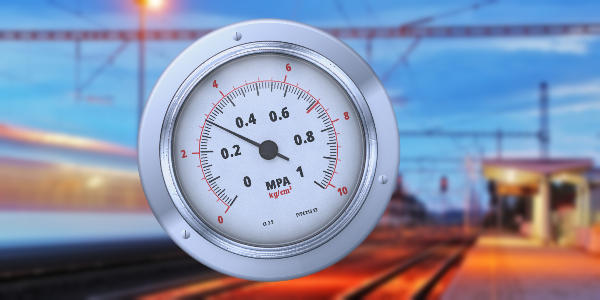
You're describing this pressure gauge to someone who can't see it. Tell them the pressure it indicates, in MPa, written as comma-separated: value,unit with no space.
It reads 0.3,MPa
